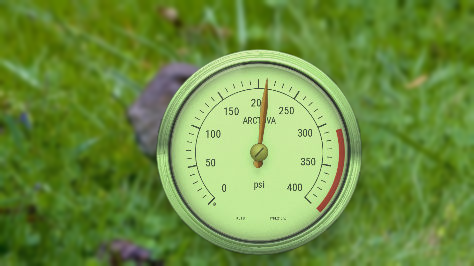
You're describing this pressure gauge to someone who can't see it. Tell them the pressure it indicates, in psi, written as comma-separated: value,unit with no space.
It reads 210,psi
